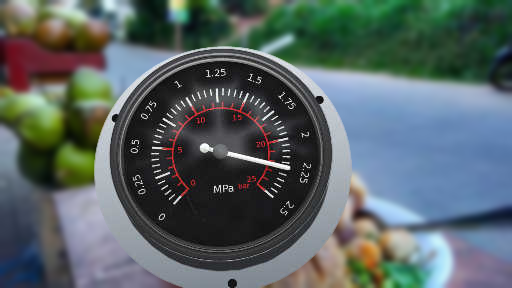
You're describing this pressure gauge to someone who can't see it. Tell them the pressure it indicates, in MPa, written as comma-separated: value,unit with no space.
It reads 2.25,MPa
